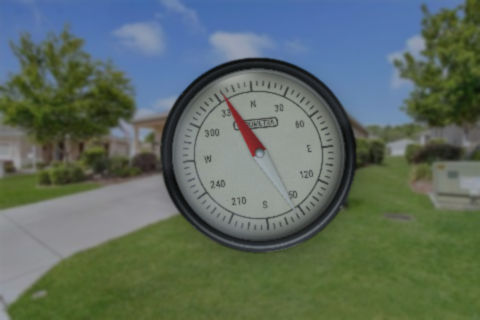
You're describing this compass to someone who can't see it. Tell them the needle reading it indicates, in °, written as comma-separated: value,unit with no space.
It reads 335,°
